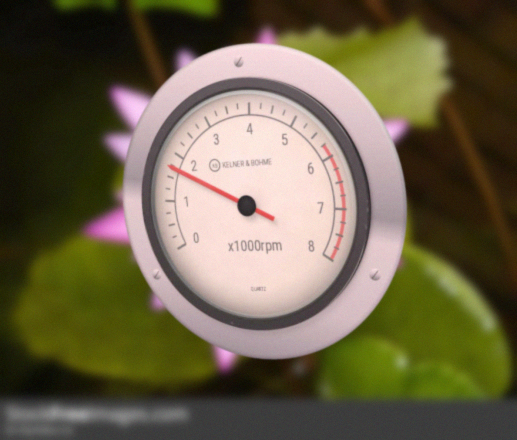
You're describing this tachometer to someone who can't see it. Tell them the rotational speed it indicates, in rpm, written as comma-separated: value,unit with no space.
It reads 1750,rpm
